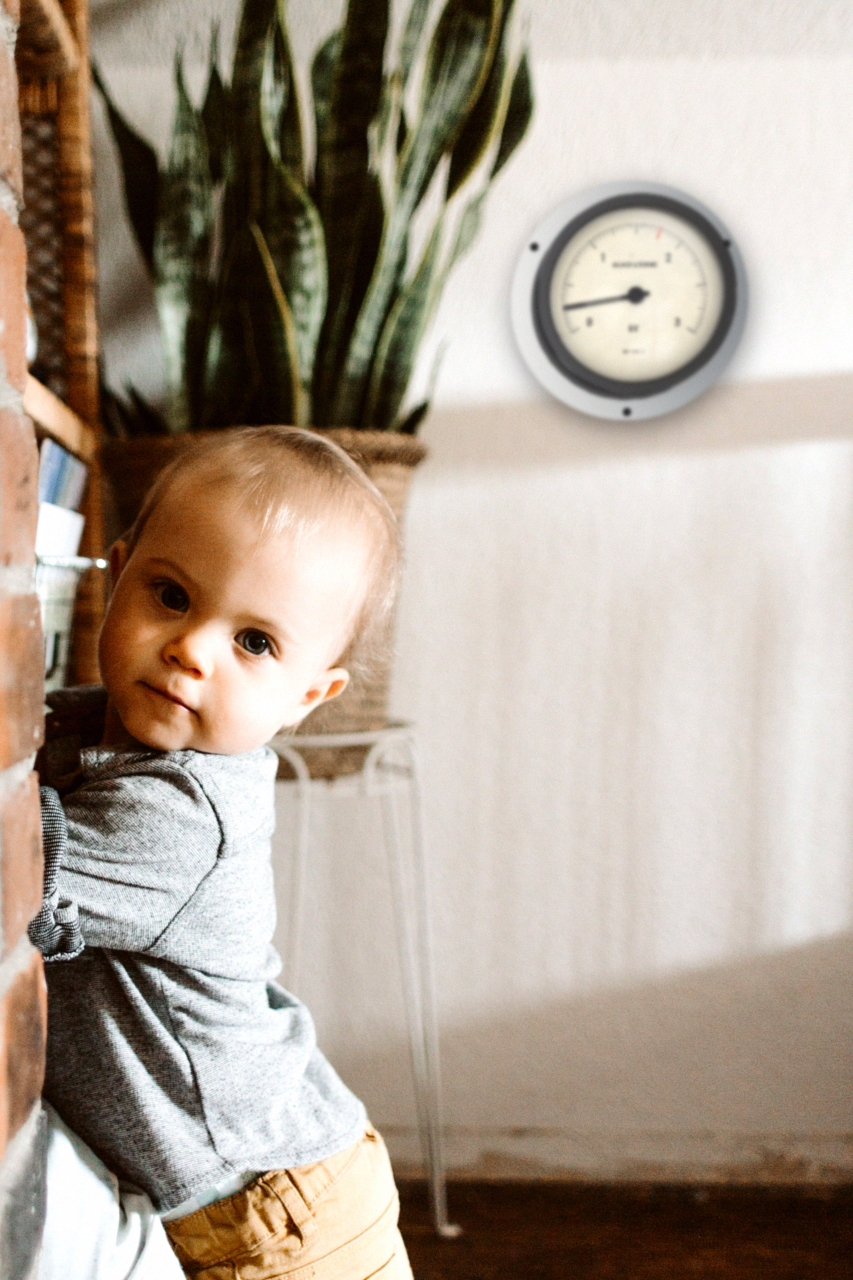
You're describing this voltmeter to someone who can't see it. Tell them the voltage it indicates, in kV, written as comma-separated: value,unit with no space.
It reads 0.25,kV
